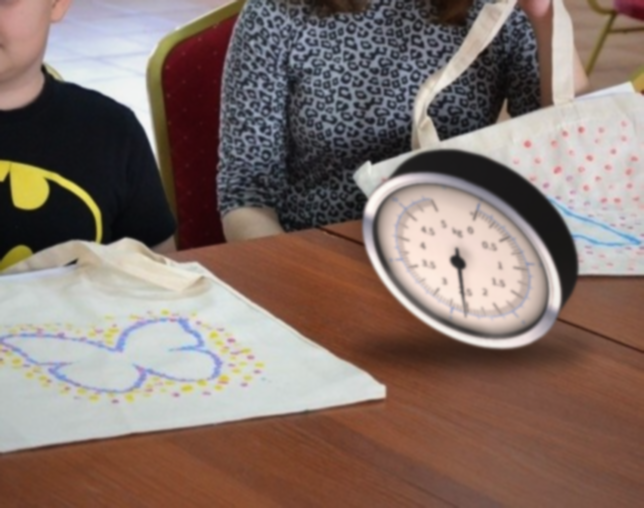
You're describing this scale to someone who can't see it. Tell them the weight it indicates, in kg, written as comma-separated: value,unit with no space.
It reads 2.5,kg
